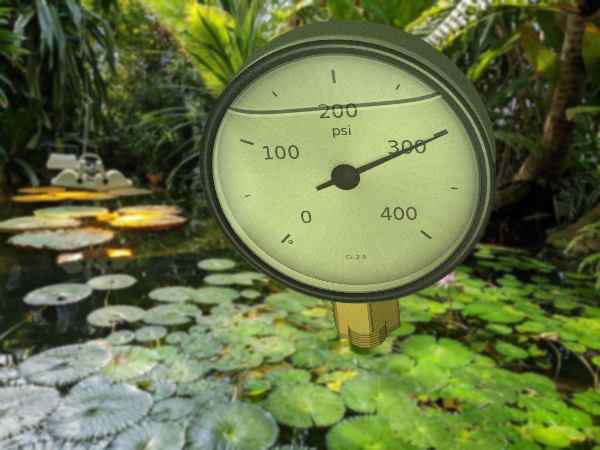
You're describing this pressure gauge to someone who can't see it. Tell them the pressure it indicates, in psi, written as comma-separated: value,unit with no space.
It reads 300,psi
